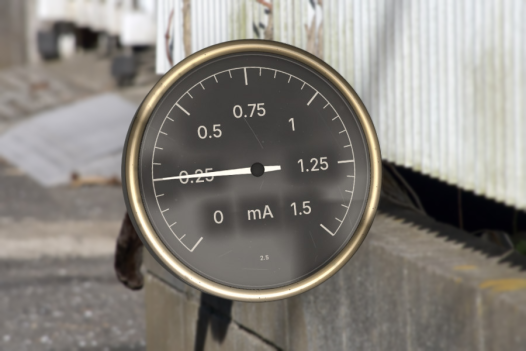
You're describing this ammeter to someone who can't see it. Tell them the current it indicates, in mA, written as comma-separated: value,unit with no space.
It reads 0.25,mA
